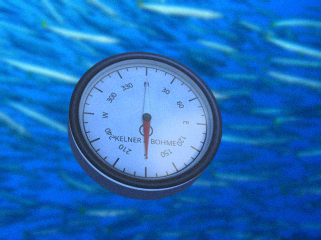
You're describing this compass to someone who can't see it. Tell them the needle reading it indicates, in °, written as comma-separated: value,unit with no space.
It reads 180,°
